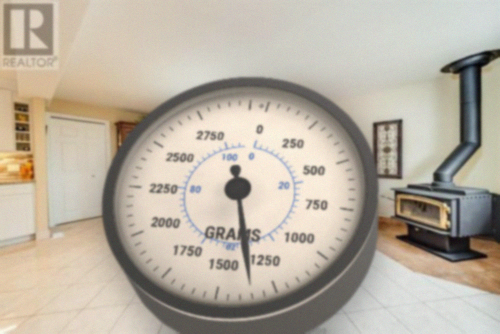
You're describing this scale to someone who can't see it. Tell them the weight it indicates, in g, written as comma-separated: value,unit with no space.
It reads 1350,g
